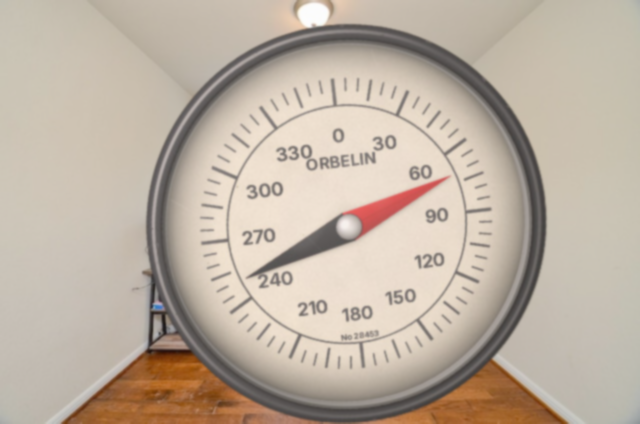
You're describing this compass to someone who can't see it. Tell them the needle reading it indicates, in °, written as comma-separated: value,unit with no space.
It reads 70,°
